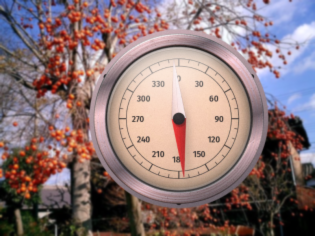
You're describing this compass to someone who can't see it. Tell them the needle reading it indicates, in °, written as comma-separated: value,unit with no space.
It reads 175,°
